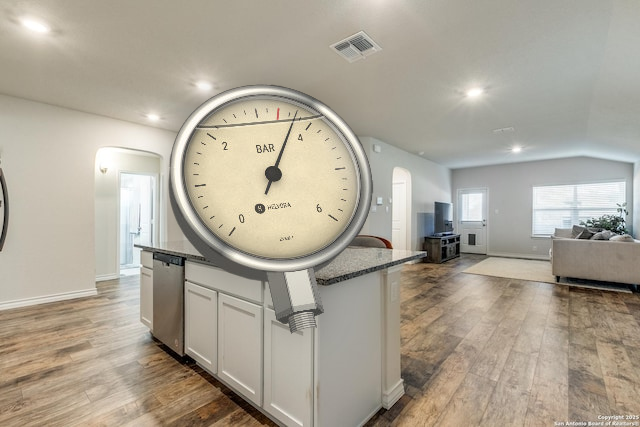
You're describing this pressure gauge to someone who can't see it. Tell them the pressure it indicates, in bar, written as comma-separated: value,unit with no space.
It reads 3.7,bar
